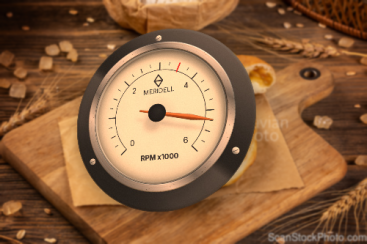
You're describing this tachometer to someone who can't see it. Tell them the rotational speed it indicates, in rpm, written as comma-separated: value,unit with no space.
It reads 5250,rpm
